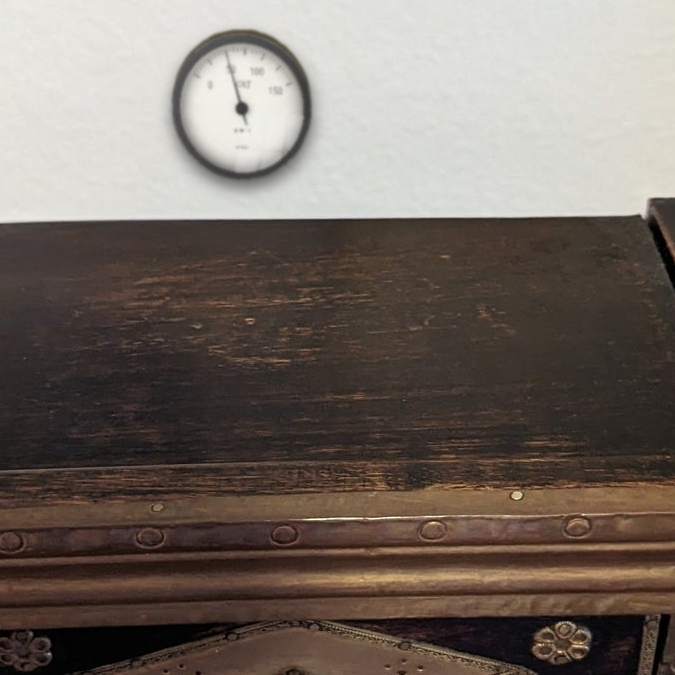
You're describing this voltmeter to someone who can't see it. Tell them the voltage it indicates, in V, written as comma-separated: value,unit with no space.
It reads 50,V
